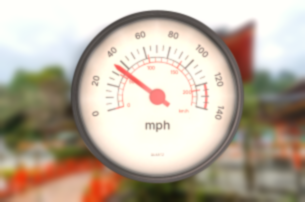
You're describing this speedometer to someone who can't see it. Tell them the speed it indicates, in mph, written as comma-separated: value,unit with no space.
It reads 35,mph
